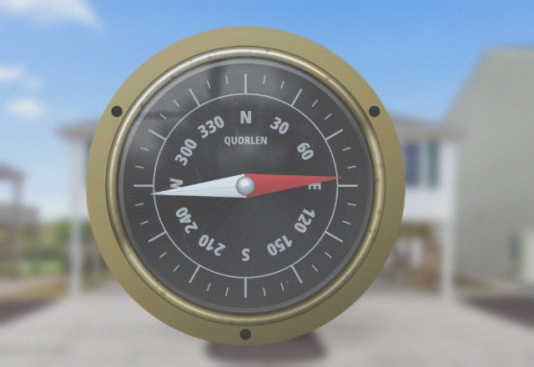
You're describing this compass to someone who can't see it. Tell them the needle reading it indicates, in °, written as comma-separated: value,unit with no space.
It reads 85,°
